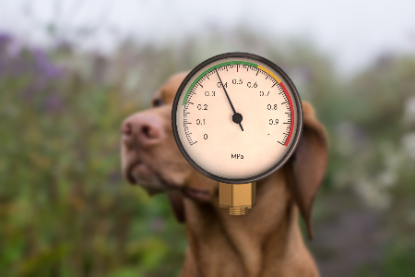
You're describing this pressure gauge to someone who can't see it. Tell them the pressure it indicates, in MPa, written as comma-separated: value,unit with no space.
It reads 0.4,MPa
